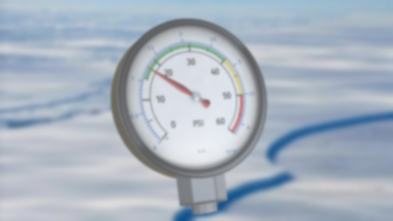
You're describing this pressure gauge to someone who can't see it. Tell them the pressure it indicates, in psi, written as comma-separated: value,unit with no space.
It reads 17.5,psi
